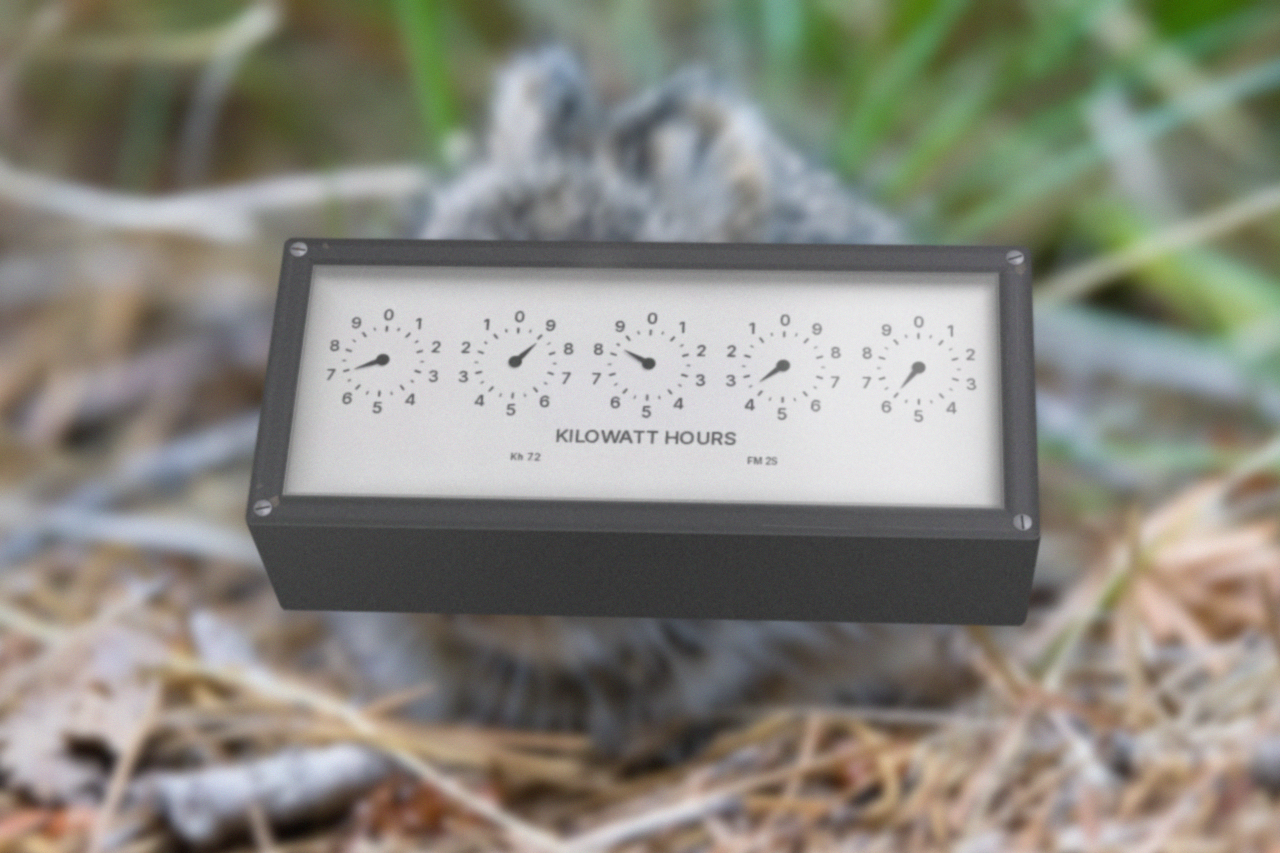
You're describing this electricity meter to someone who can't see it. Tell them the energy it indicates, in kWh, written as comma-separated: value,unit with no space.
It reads 68836,kWh
